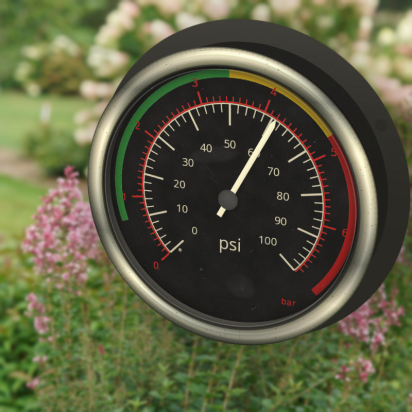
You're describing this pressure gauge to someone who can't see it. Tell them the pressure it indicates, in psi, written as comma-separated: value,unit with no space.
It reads 61,psi
